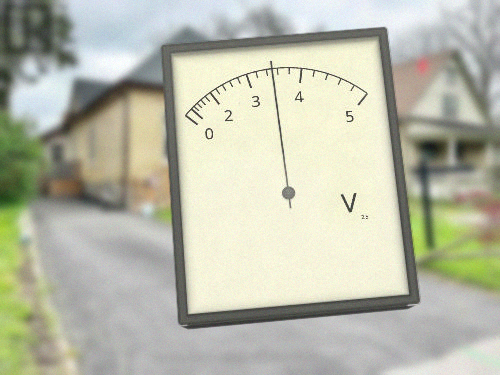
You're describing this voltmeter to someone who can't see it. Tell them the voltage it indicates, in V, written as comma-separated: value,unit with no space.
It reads 3.5,V
